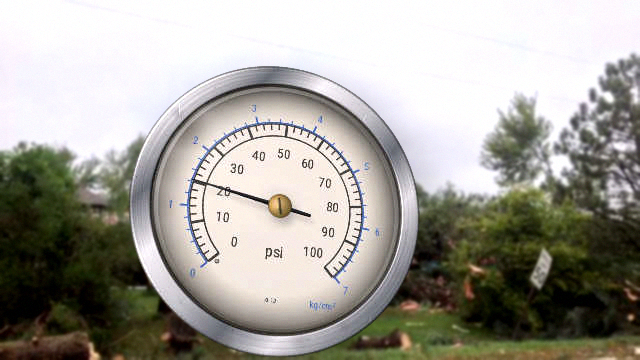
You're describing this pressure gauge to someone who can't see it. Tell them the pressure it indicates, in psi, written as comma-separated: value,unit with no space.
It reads 20,psi
